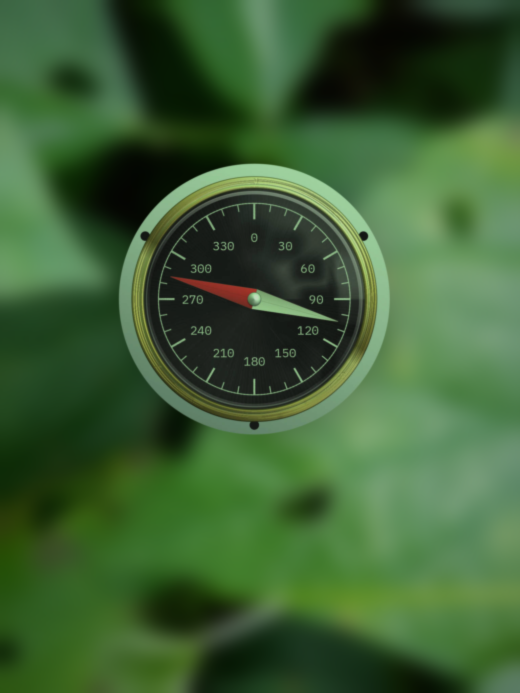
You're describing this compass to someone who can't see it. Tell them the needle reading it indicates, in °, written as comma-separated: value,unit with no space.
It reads 285,°
